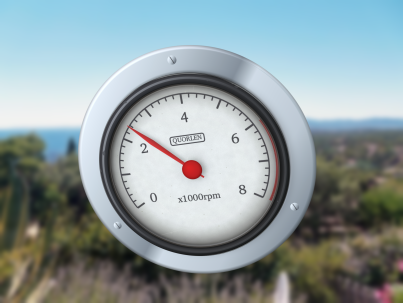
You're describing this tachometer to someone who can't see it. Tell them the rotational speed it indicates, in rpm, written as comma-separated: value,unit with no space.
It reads 2400,rpm
